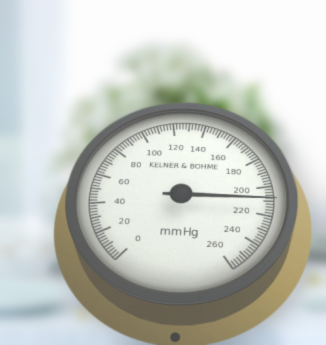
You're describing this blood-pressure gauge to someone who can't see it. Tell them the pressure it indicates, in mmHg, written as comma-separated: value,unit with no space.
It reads 210,mmHg
